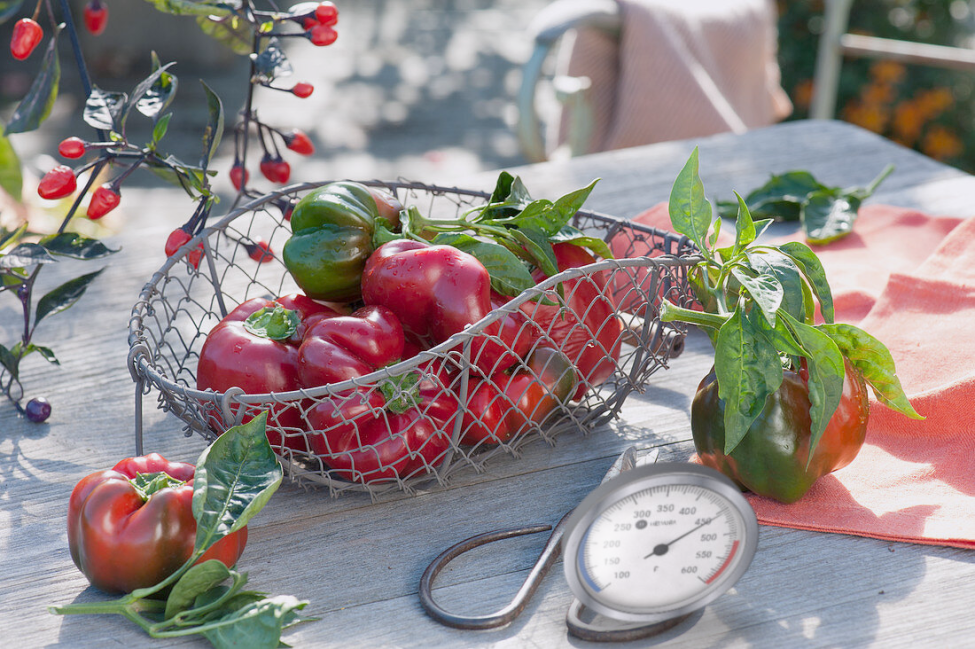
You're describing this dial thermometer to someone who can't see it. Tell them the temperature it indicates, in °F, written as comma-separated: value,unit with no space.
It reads 450,°F
